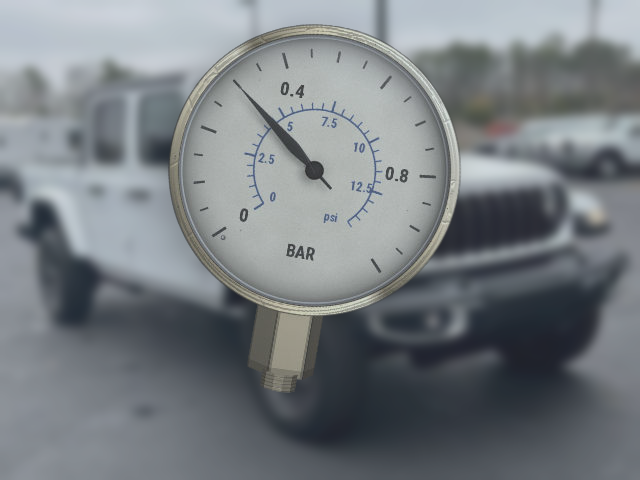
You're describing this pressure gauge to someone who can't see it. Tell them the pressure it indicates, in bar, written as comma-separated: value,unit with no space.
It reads 0.3,bar
